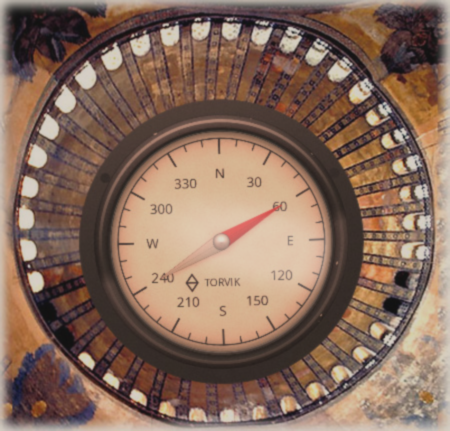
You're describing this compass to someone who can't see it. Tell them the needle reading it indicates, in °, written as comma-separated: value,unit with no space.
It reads 60,°
